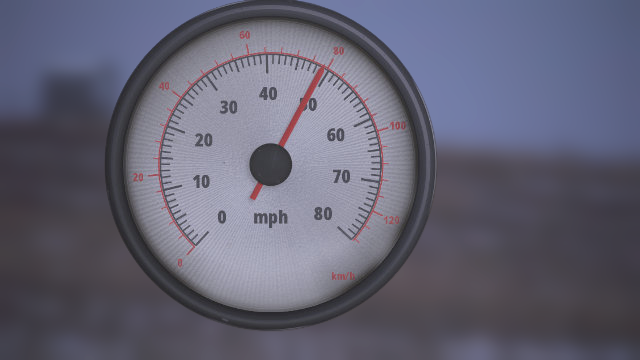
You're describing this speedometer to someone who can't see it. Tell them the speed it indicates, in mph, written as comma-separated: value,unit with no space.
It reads 49,mph
